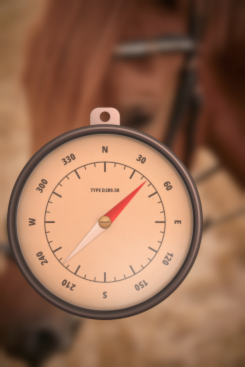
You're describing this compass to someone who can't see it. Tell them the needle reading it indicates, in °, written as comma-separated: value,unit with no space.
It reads 45,°
